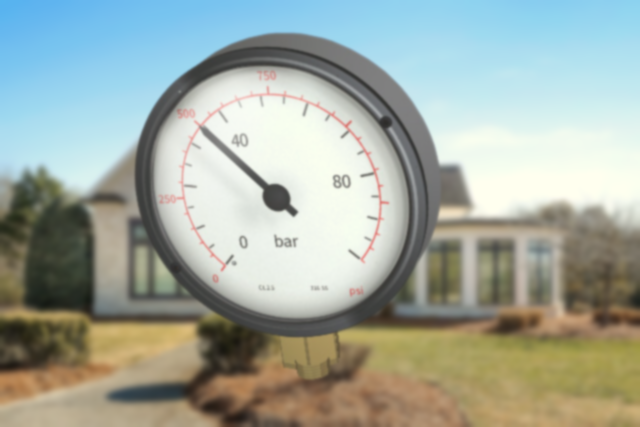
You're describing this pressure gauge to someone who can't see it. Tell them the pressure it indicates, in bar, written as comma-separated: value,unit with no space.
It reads 35,bar
